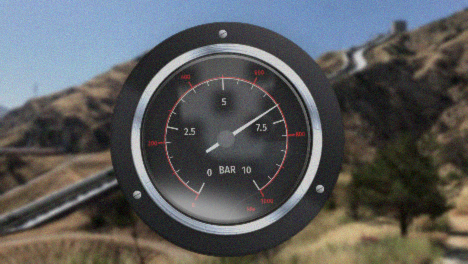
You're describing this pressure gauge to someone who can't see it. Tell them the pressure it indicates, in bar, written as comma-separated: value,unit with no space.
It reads 7,bar
